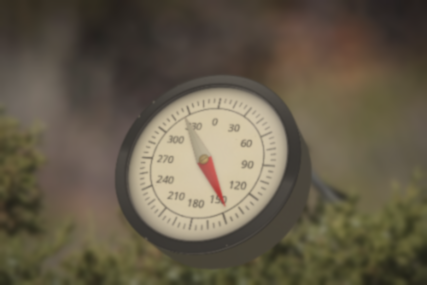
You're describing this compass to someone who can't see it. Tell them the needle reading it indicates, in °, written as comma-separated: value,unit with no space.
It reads 145,°
